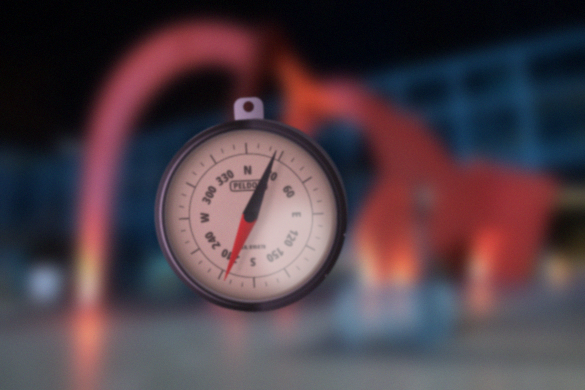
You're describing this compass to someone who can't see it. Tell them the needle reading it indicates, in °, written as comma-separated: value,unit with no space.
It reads 205,°
